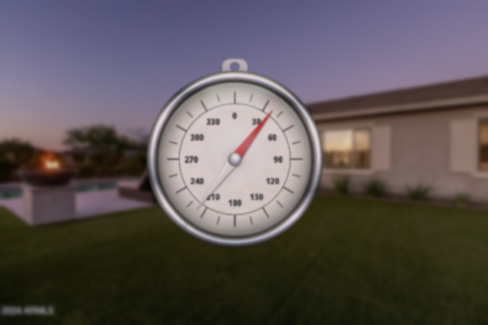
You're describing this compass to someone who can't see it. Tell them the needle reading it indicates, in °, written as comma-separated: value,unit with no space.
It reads 37.5,°
